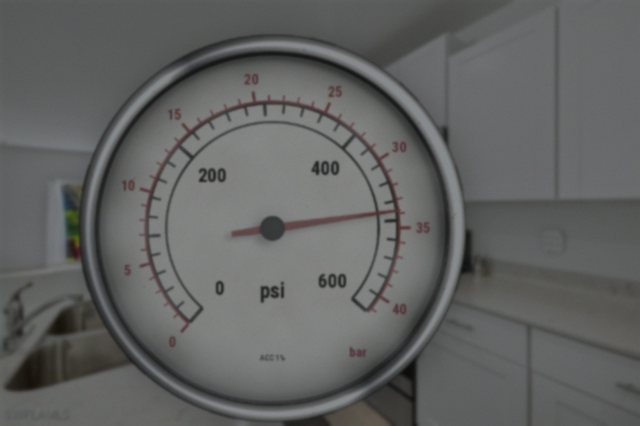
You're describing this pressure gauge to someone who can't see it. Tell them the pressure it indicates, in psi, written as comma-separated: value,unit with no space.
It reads 490,psi
